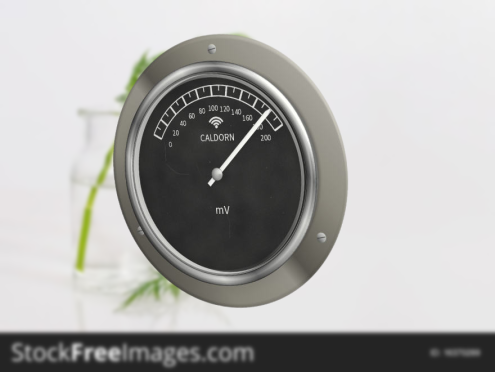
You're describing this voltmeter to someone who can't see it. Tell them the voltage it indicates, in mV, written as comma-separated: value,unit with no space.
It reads 180,mV
